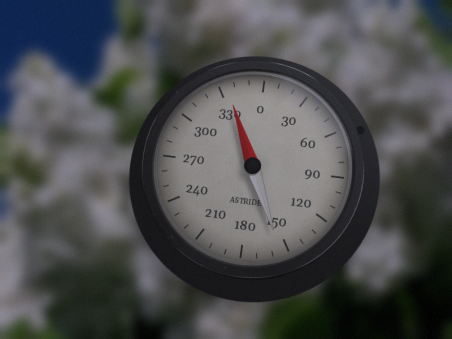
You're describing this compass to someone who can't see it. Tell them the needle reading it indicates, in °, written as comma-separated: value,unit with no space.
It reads 335,°
